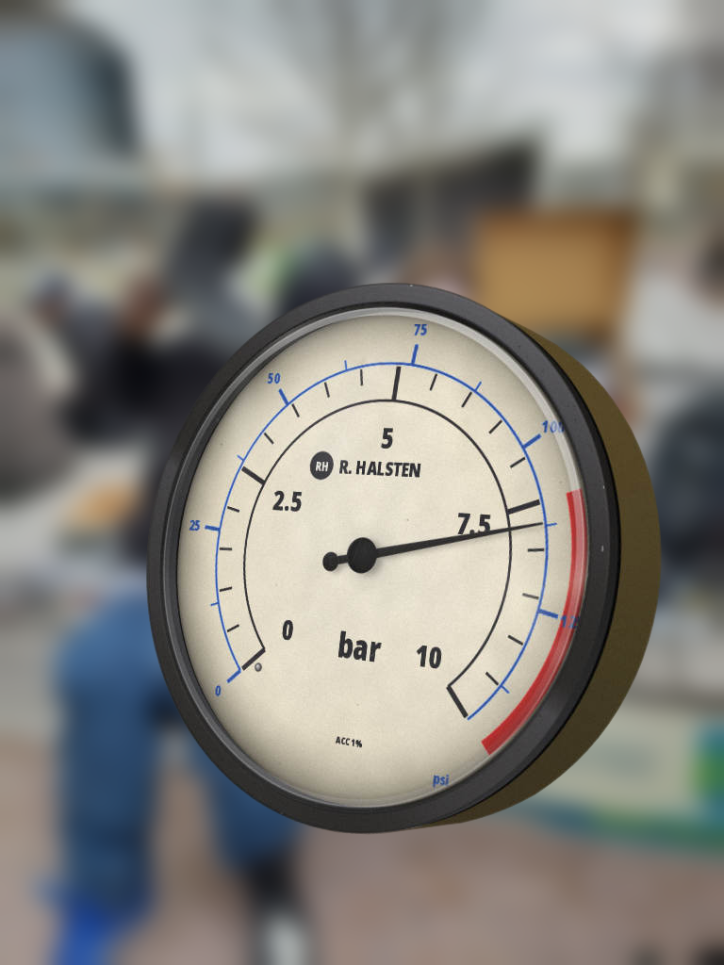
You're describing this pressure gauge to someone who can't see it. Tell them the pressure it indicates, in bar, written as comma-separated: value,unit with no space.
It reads 7.75,bar
